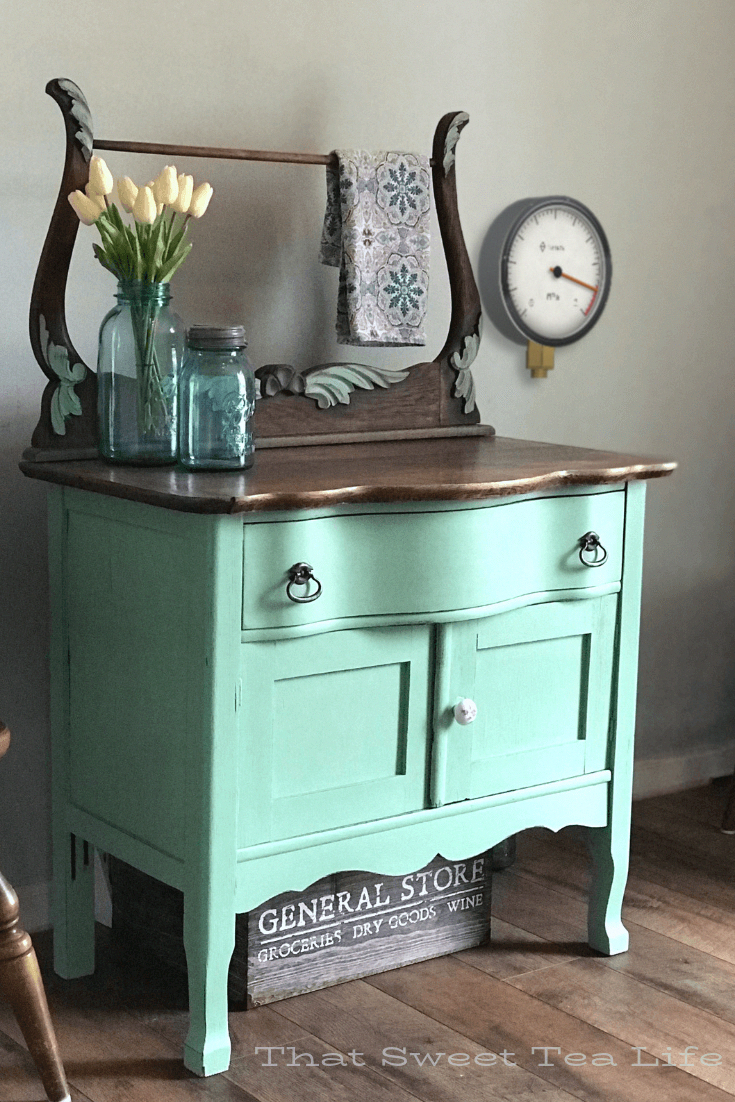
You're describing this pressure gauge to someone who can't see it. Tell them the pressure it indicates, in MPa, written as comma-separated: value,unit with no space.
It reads 0.9,MPa
